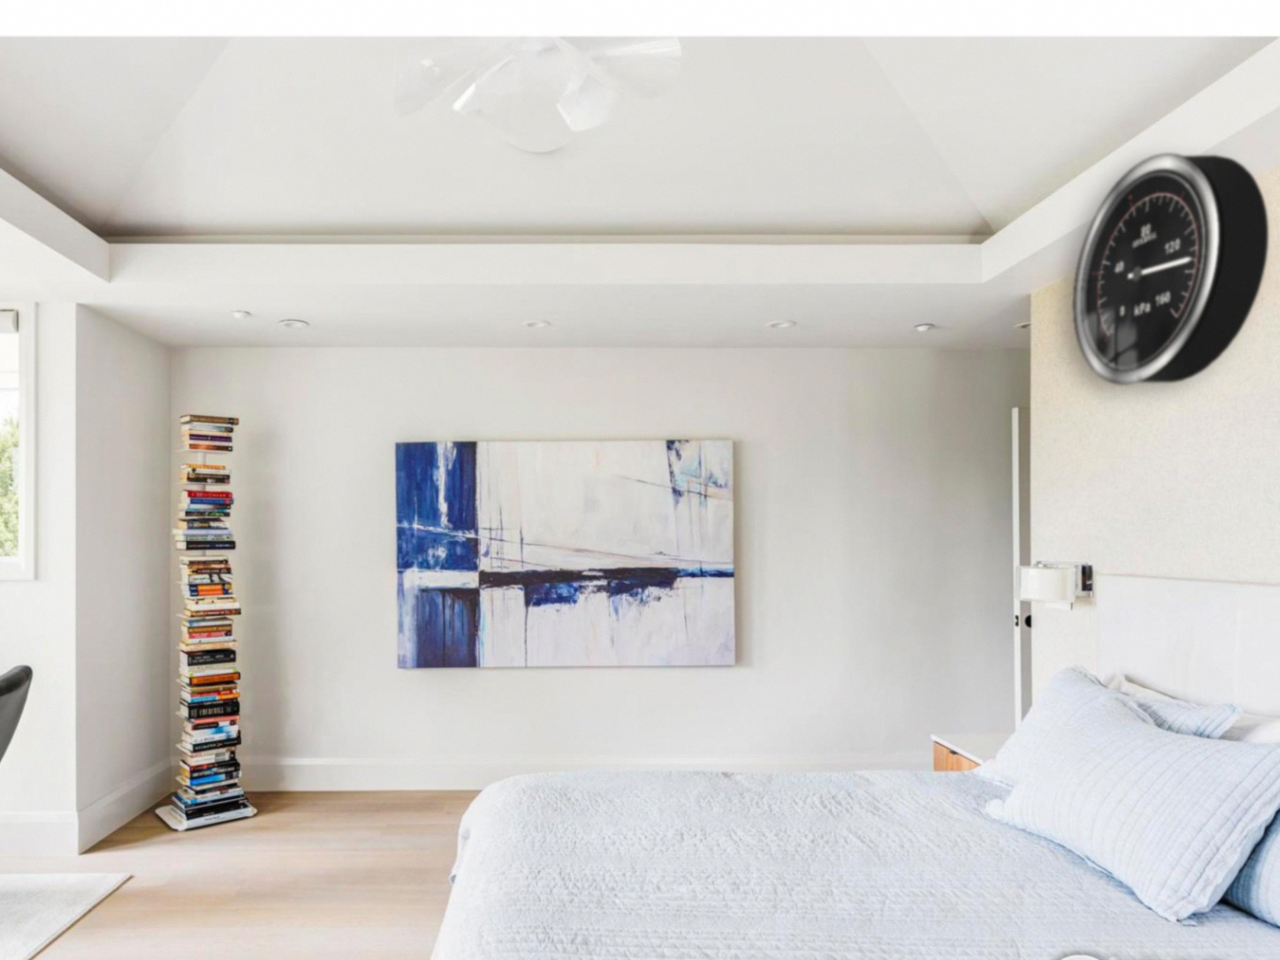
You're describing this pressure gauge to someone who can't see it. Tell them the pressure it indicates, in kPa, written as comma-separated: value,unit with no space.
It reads 135,kPa
